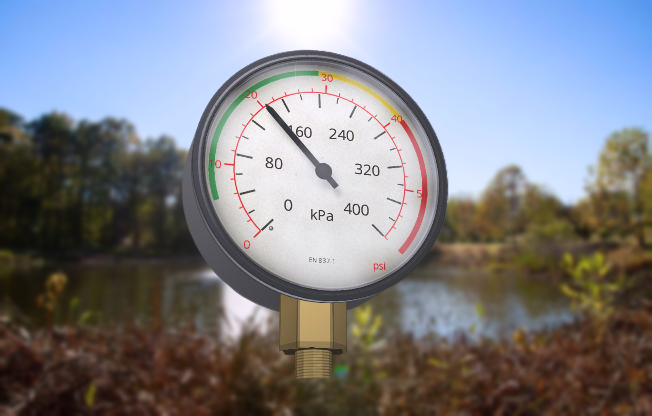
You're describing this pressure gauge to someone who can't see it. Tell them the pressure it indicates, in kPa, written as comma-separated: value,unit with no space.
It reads 140,kPa
